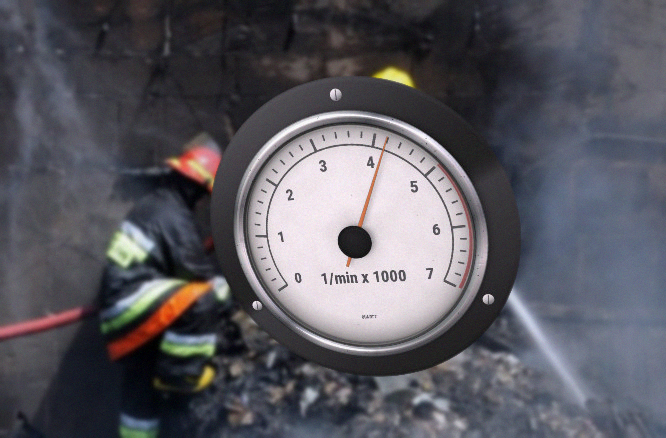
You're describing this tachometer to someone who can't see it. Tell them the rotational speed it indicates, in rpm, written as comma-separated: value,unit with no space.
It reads 4200,rpm
